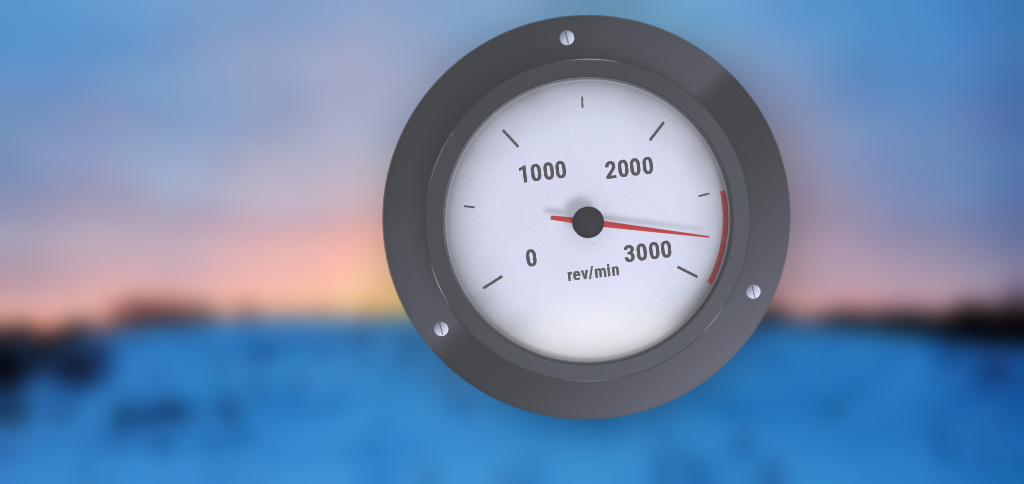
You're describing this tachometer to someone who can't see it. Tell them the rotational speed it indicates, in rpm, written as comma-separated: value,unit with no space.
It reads 2750,rpm
